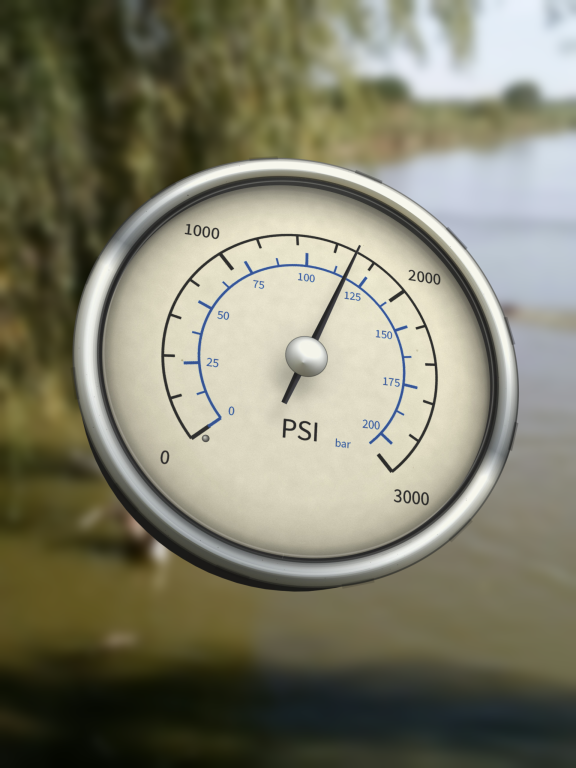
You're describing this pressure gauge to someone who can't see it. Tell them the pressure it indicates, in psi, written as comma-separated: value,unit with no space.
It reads 1700,psi
